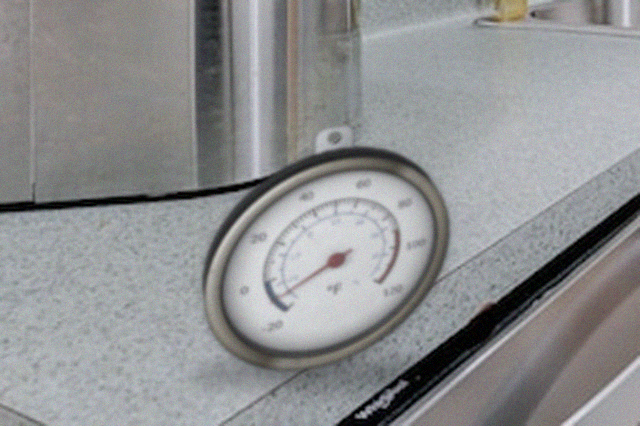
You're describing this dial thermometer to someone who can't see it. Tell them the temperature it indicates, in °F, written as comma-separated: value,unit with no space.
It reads -10,°F
